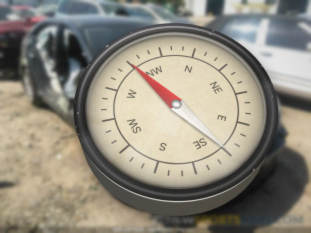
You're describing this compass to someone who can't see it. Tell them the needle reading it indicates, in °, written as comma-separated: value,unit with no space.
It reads 300,°
